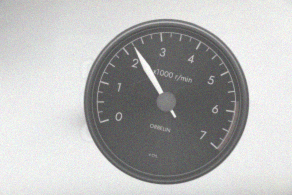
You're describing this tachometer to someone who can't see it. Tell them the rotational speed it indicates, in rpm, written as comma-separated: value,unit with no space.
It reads 2250,rpm
